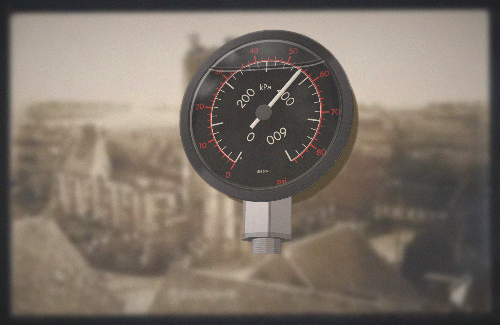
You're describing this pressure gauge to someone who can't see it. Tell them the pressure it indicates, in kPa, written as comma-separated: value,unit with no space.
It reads 380,kPa
